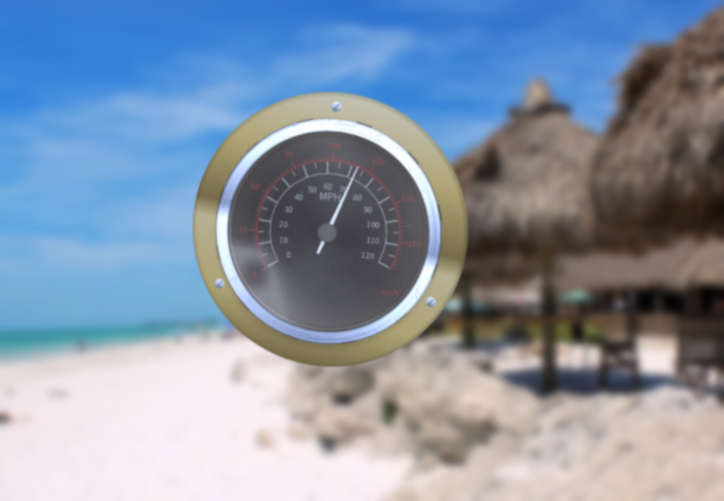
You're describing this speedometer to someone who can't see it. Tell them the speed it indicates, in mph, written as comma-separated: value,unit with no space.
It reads 72.5,mph
